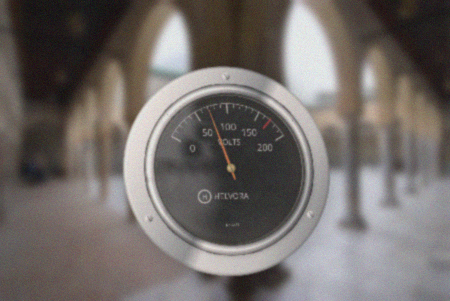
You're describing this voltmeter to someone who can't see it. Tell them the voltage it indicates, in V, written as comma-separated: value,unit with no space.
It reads 70,V
